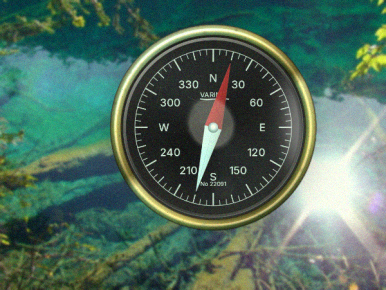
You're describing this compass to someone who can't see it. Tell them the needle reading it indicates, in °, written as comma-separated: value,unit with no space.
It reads 15,°
